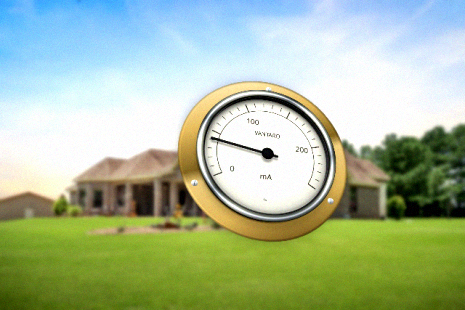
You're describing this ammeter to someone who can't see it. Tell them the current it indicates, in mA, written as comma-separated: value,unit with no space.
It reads 40,mA
